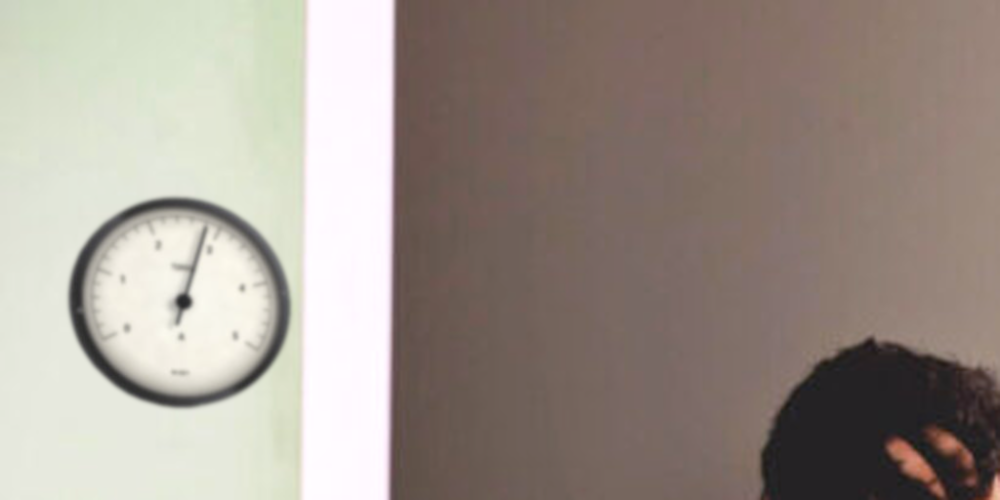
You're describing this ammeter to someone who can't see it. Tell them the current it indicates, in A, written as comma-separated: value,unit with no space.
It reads 2.8,A
